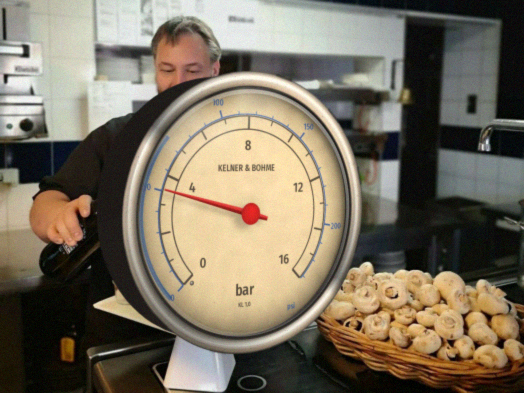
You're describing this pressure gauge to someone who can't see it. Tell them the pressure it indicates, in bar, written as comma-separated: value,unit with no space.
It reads 3.5,bar
